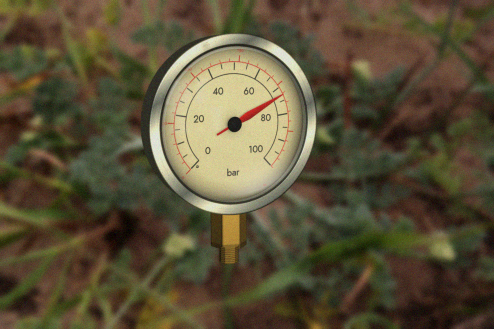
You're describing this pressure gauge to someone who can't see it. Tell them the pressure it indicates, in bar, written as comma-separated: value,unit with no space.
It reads 72.5,bar
